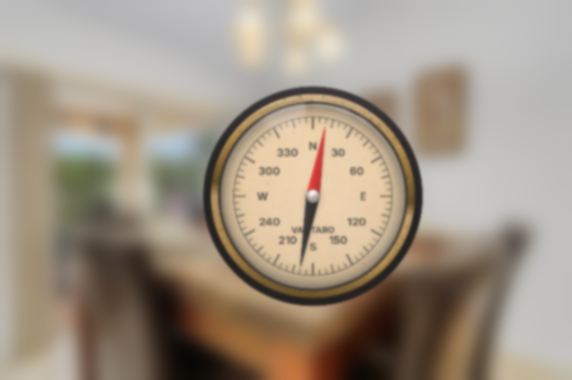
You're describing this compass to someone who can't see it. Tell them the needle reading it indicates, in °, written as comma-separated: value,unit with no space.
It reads 10,°
